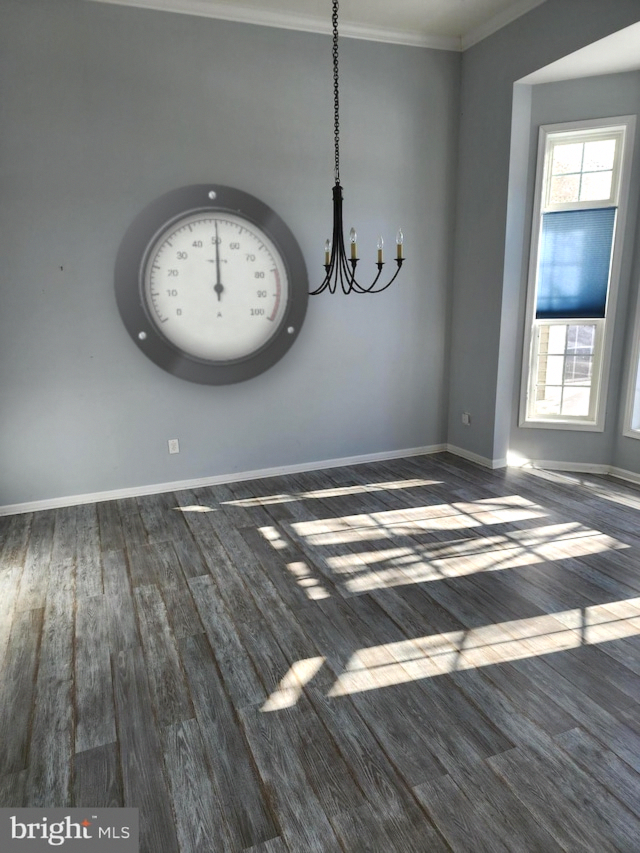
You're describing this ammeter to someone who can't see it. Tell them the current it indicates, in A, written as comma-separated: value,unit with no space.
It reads 50,A
